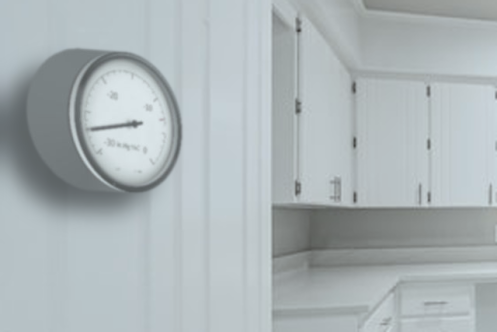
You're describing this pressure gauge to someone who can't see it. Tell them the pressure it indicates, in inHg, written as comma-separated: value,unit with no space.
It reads -27,inHg
